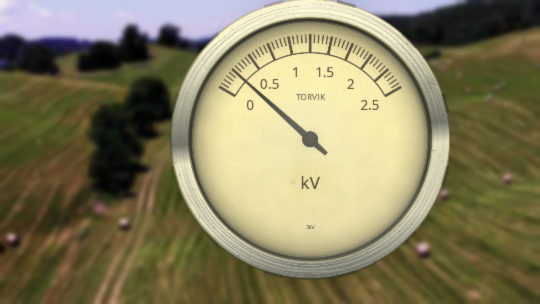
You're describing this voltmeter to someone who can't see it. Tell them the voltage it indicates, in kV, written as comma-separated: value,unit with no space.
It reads 0.25,kV
